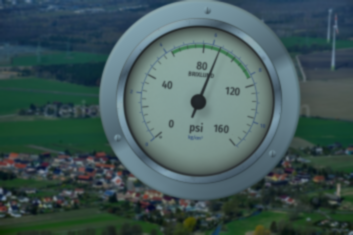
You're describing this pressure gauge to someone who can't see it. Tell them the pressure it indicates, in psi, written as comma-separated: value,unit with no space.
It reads 90,psi
